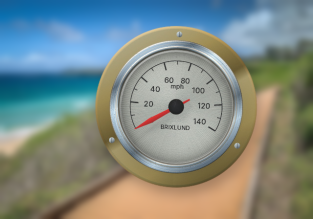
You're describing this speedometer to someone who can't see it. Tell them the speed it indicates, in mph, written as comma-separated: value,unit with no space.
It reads 0,mph
